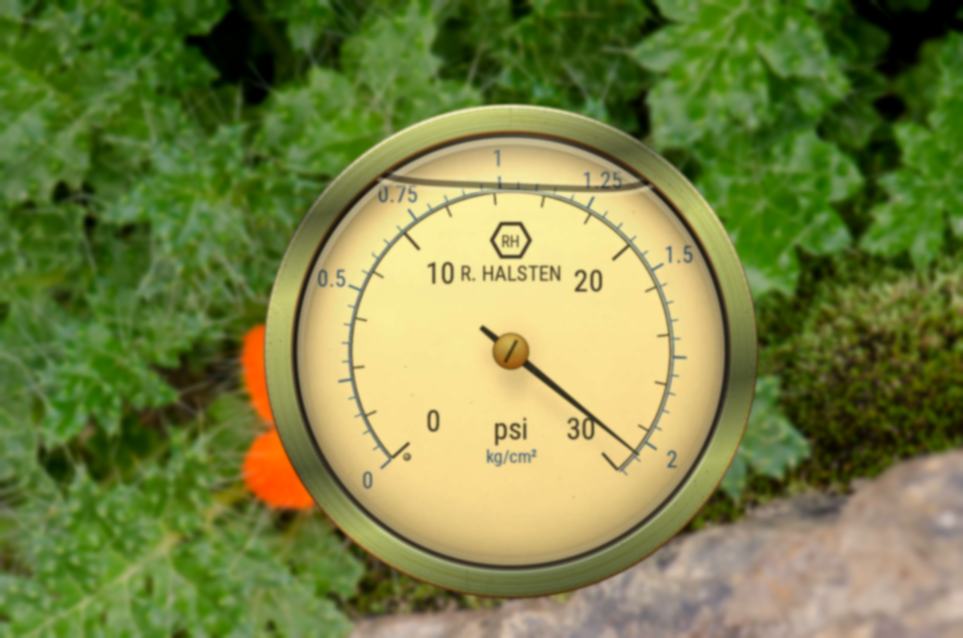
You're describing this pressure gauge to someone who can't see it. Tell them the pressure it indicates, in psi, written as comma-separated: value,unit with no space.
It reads 29,psi
